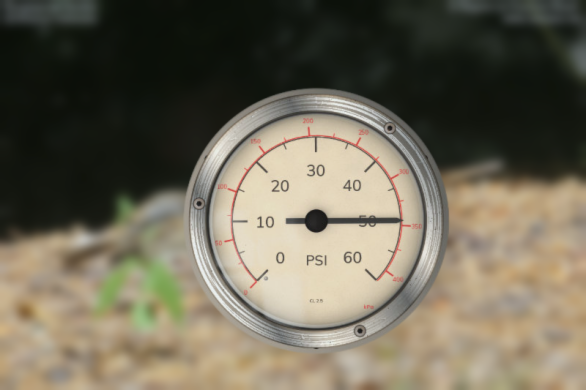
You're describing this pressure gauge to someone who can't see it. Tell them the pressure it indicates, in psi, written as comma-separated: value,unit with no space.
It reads 50,psi
